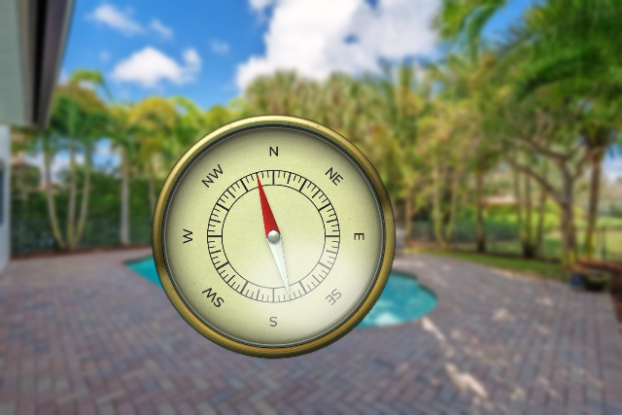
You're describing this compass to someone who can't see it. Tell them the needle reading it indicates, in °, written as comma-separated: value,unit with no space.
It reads 345,°
